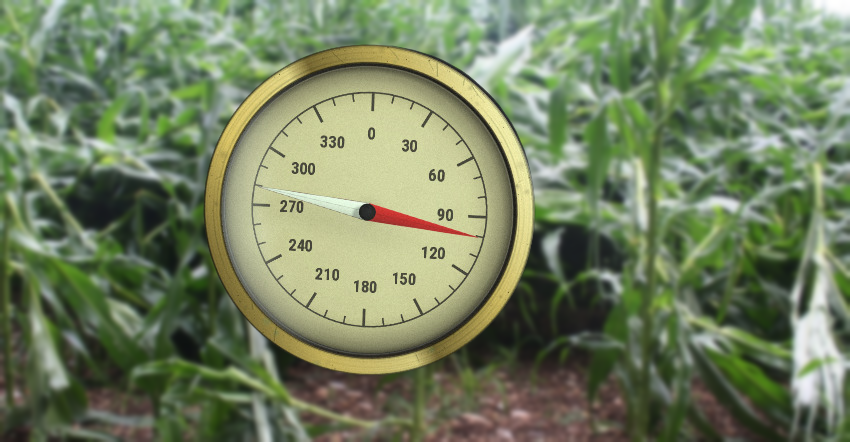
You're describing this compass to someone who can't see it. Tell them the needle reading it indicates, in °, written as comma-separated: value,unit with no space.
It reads 100,°
